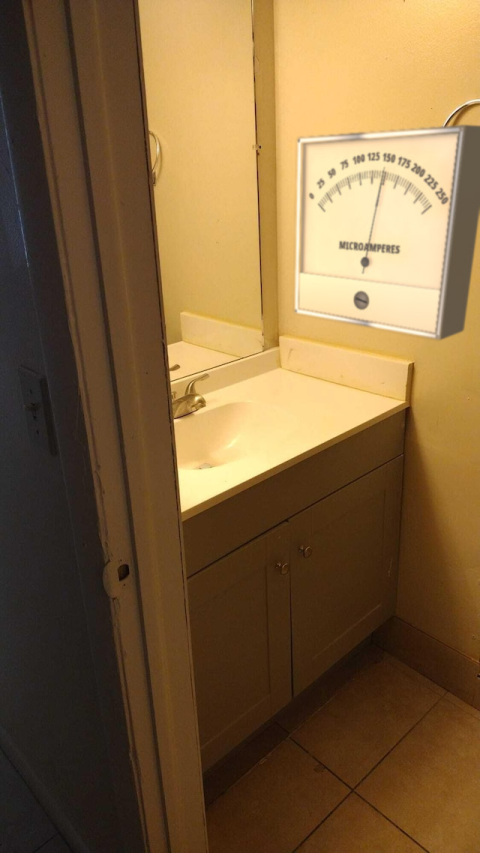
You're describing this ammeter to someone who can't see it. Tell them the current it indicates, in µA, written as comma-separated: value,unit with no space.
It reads 150,µA
